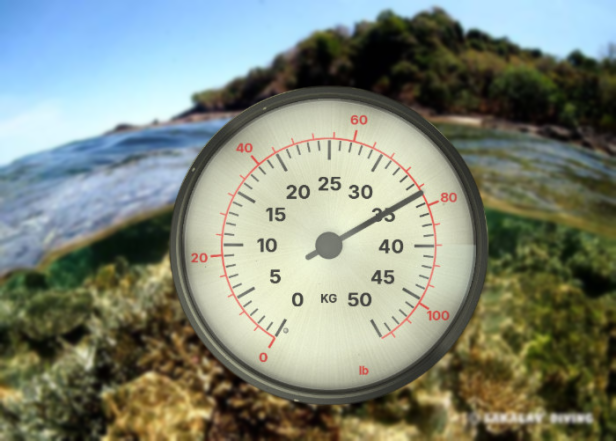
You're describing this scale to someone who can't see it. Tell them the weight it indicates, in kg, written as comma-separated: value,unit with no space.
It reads 35,kg
